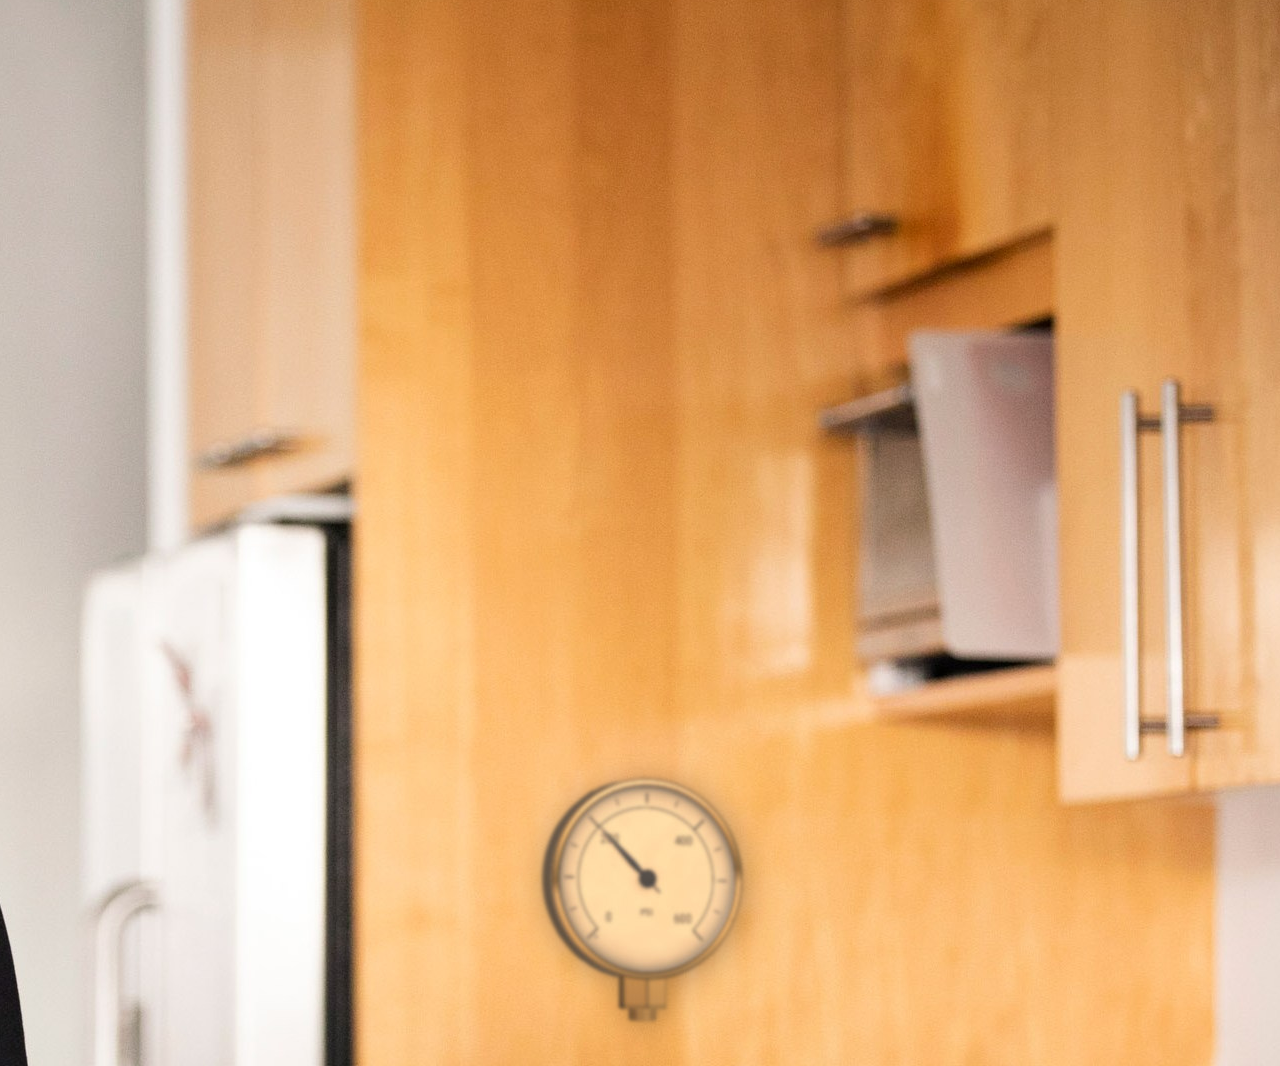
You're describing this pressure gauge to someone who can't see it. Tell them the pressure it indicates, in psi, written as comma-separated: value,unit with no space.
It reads 200,psi
